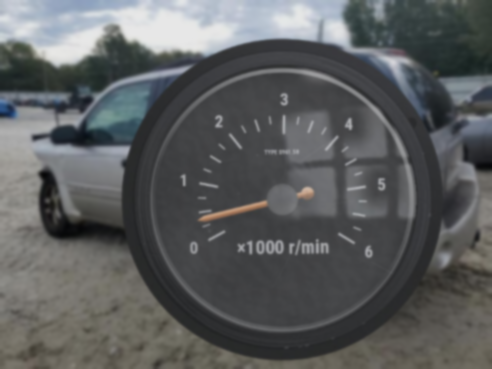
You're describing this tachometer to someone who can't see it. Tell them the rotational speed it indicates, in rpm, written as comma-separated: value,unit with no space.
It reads 375,rpm
